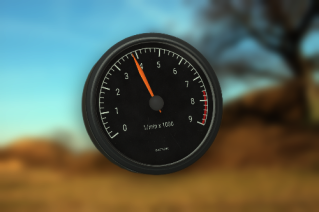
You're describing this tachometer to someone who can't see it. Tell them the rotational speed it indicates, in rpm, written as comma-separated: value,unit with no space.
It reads 3800,rpm
